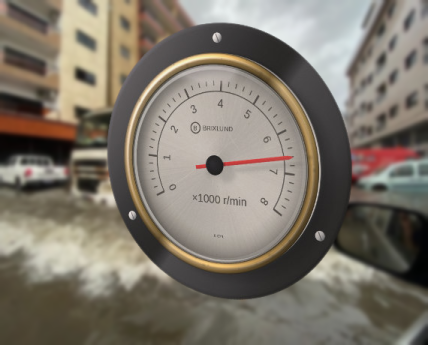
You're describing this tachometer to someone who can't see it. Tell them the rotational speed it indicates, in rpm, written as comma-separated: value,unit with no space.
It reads 6600,rpm
